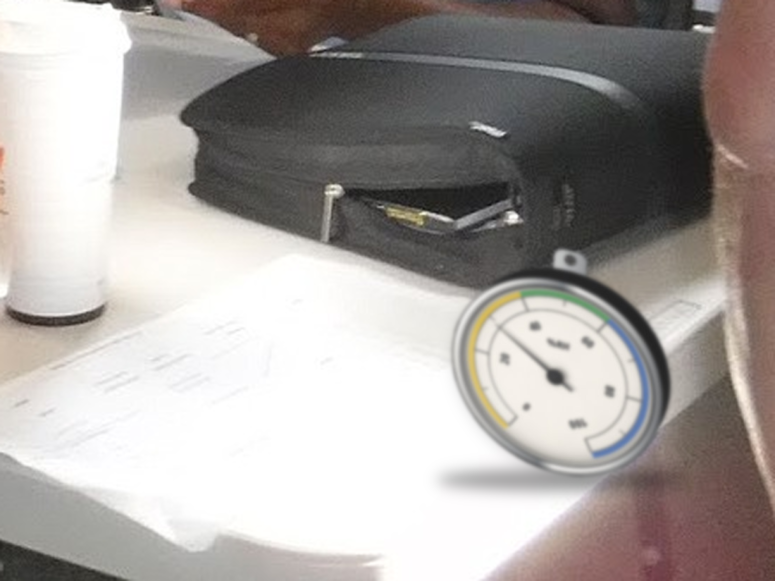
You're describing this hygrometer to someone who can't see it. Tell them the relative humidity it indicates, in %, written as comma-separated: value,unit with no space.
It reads 30,%
